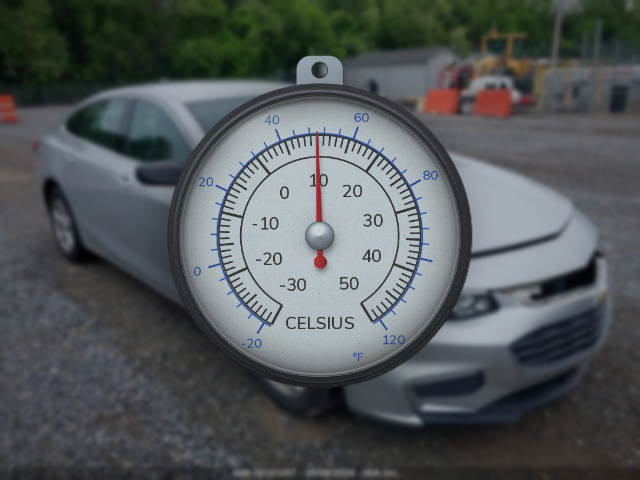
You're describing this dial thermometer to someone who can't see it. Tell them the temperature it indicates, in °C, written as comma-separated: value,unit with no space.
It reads 10,°C
